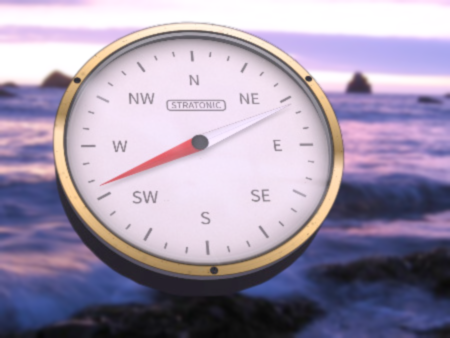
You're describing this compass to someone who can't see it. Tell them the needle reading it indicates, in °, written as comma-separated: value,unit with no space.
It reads 245,°
